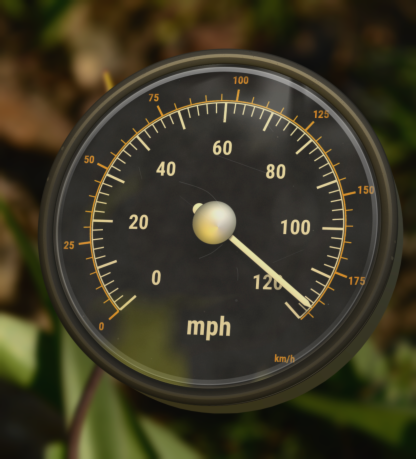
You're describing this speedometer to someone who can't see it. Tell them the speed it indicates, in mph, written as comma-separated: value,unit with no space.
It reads 117,mph
